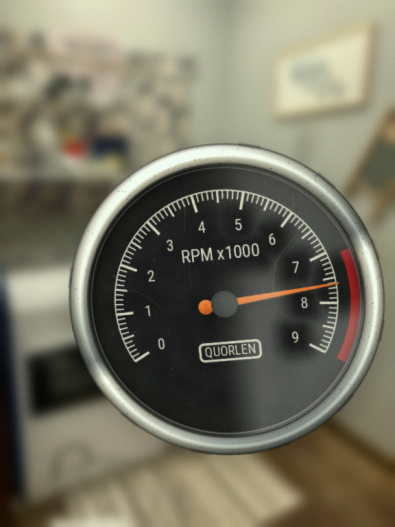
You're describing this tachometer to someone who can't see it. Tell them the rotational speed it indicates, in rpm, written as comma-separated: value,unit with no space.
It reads 7600,rpm
